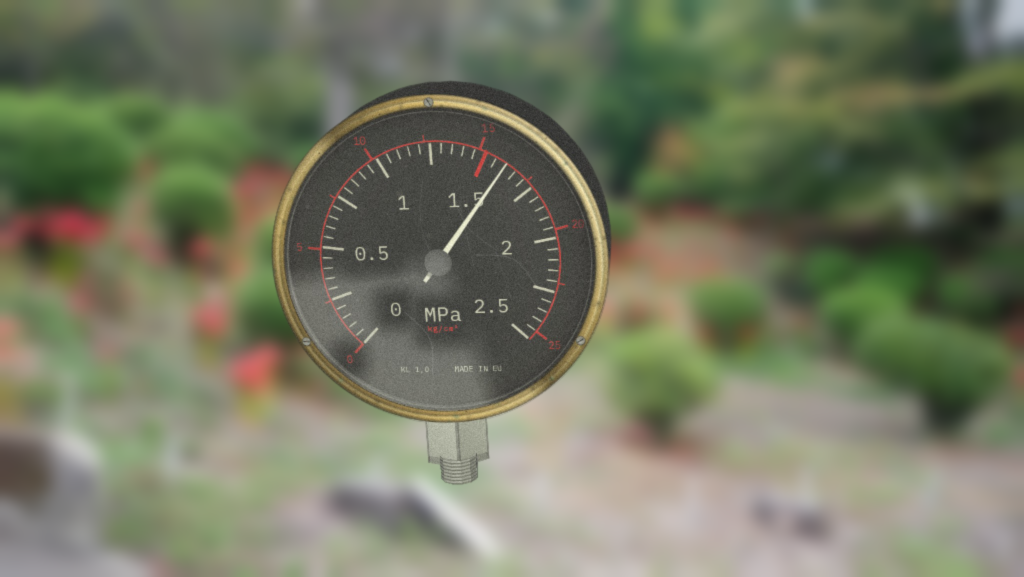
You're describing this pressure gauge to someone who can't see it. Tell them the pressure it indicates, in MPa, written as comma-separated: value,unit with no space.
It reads 1.6,MPa
